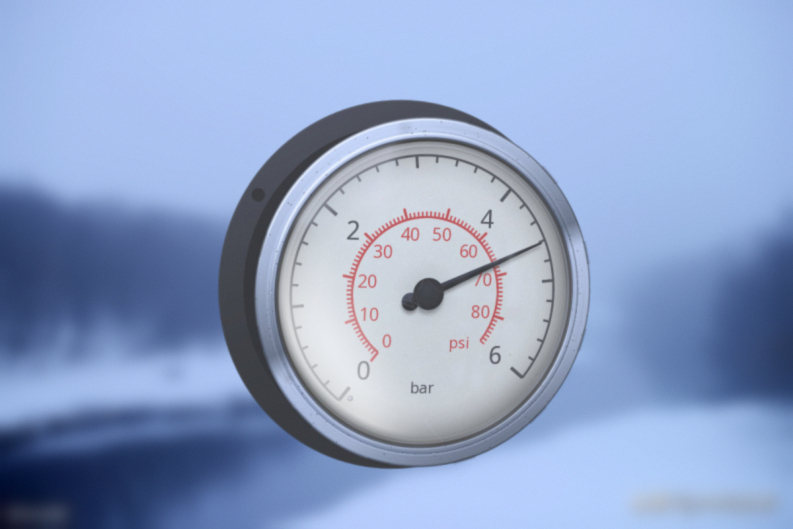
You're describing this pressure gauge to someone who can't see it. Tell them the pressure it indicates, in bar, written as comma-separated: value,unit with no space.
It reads 4.6,bar
